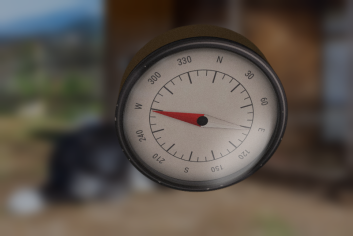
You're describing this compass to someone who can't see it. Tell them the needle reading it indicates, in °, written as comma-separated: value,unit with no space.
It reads 270,°
